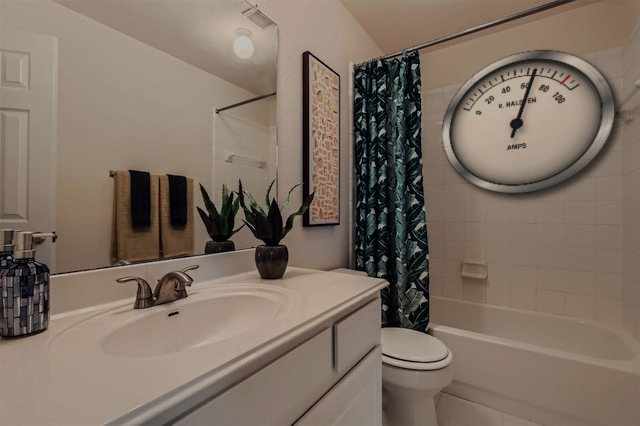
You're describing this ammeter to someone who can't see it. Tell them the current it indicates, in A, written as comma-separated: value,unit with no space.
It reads 65,A
